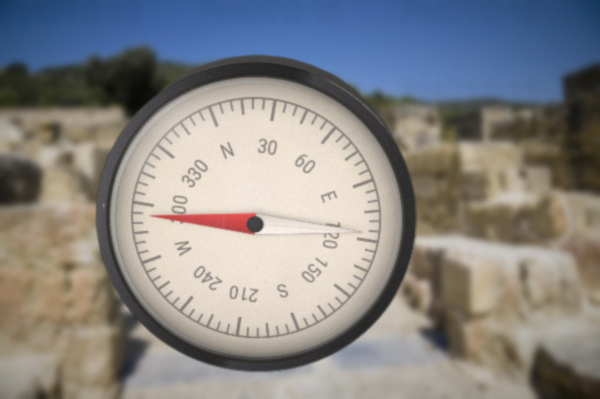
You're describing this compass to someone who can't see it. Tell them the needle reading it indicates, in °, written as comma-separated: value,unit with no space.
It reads 295,°
